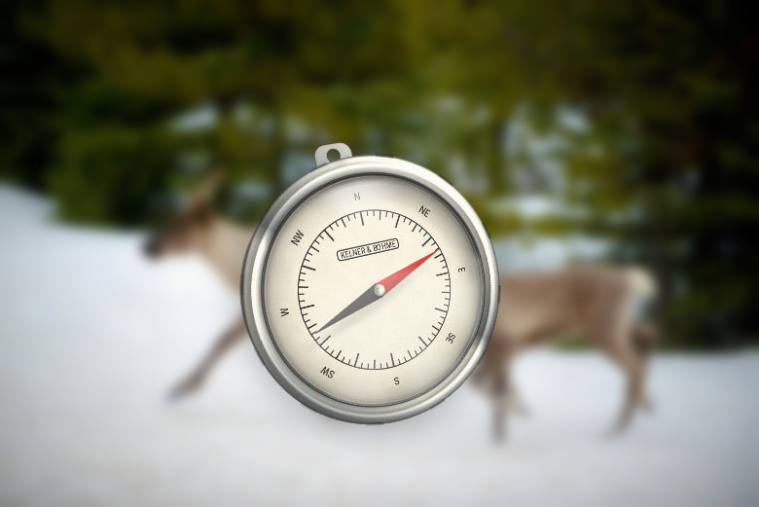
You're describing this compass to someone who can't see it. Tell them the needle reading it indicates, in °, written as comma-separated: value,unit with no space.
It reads 70,°
